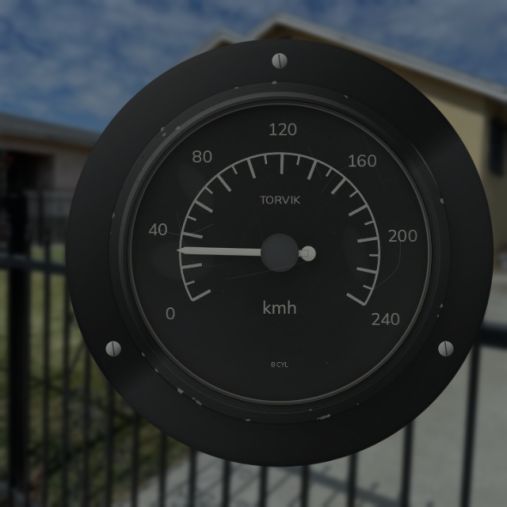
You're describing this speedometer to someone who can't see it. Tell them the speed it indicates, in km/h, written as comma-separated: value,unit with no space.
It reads 30,km/h
